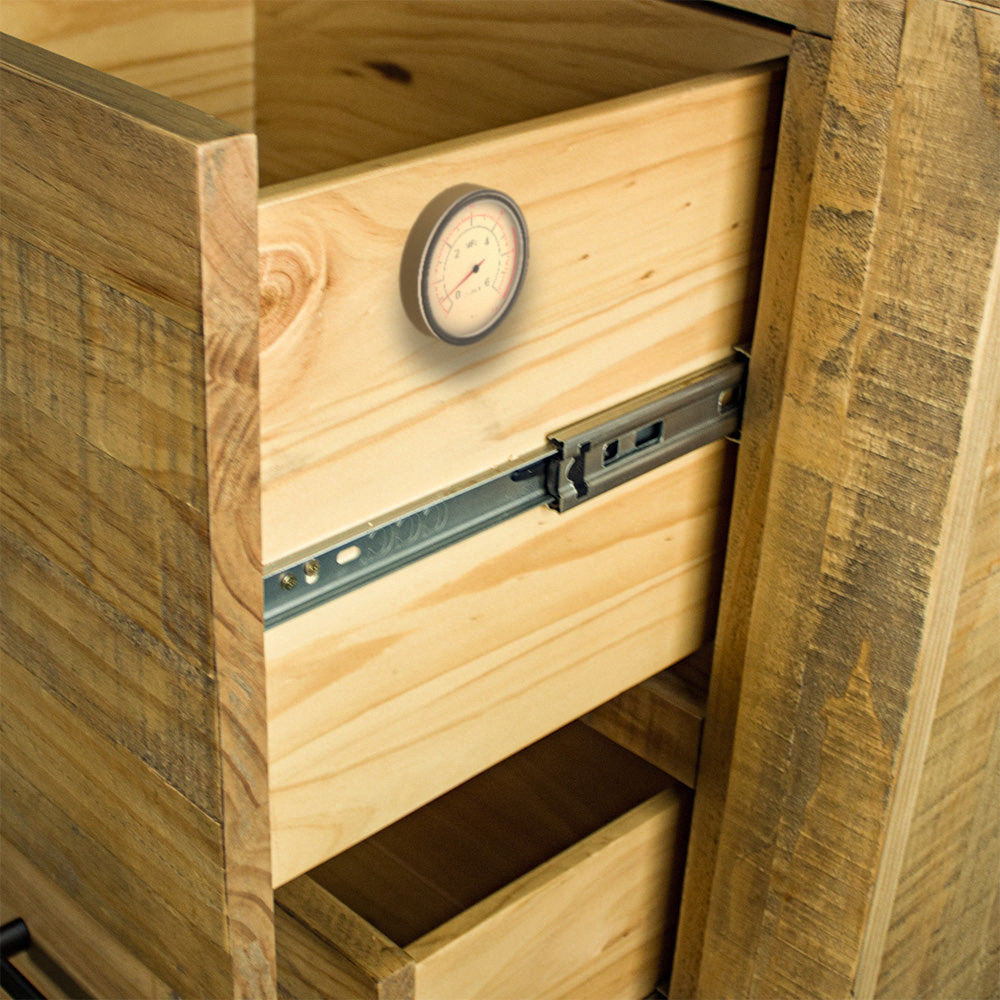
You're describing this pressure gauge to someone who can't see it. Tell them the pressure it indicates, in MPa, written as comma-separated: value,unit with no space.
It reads 0.5,MPa
